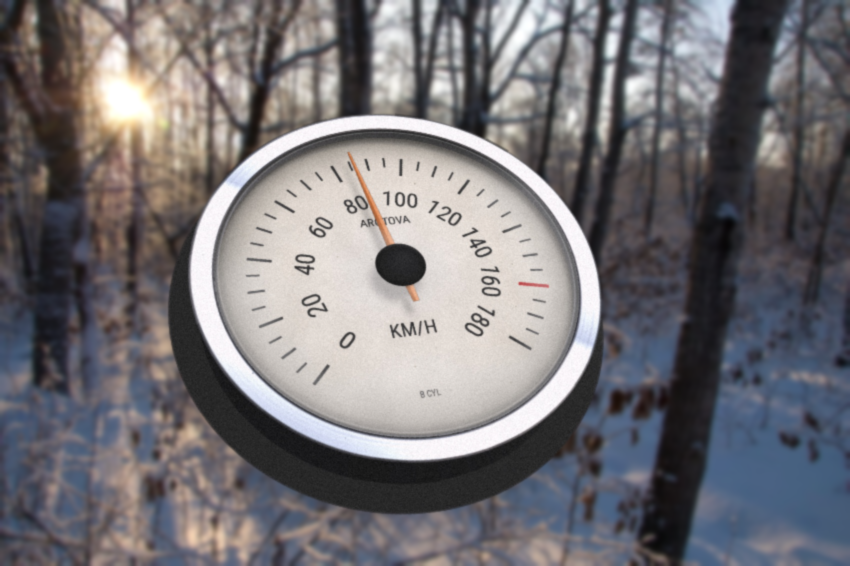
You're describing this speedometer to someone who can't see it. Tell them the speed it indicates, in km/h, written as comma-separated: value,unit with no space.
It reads 85,km/h
